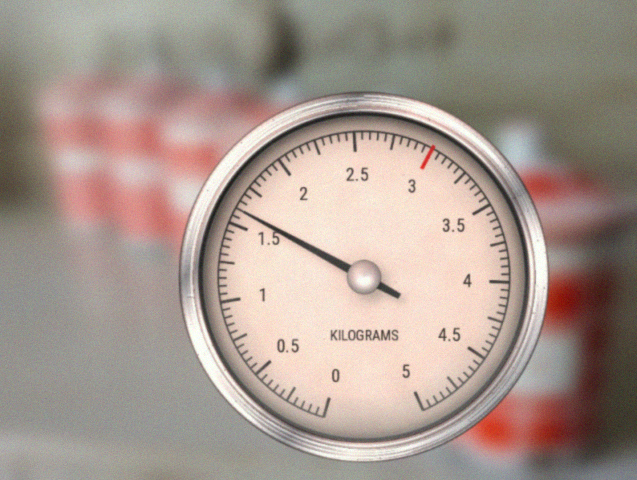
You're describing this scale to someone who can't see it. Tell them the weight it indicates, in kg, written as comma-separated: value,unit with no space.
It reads 1.6,kg
